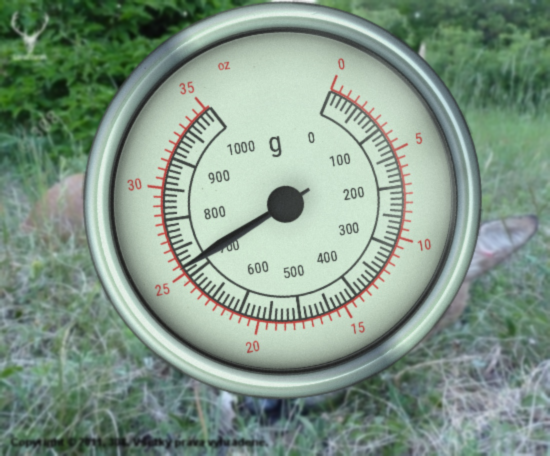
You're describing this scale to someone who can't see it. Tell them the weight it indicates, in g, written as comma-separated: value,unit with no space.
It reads 720,g
